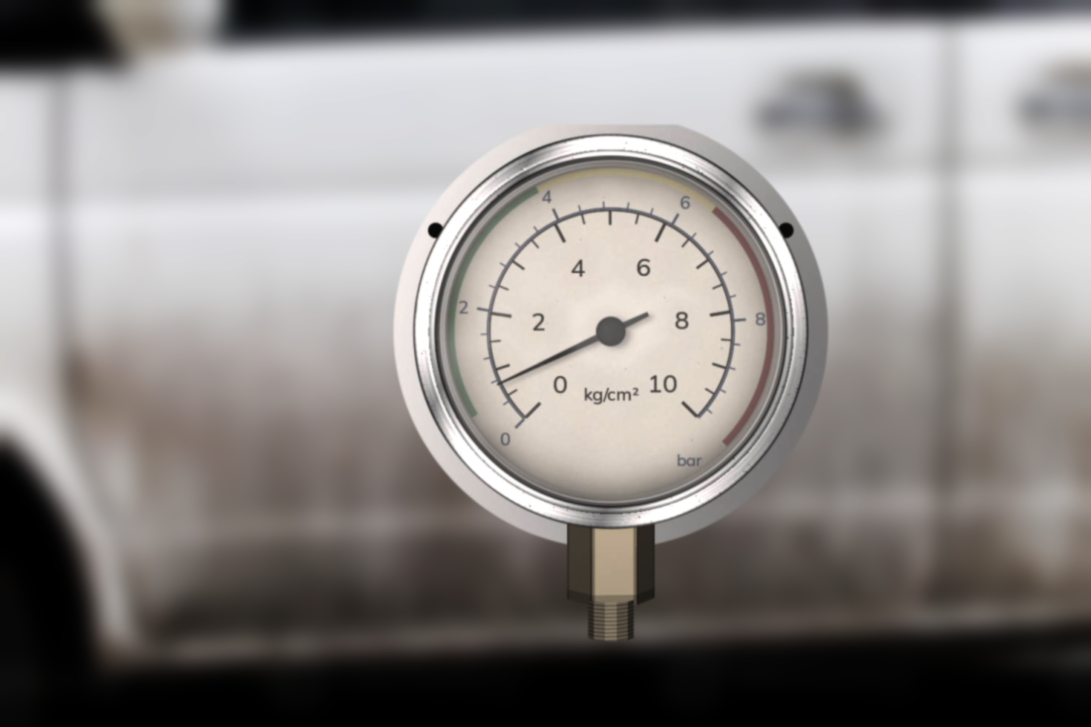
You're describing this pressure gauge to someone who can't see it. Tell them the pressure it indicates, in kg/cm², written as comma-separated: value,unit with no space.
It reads 0.75,kg/cm²
